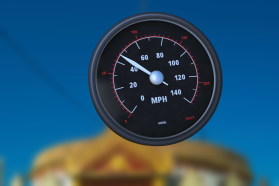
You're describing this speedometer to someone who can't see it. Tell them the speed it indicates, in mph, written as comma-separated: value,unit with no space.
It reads 45,mph
